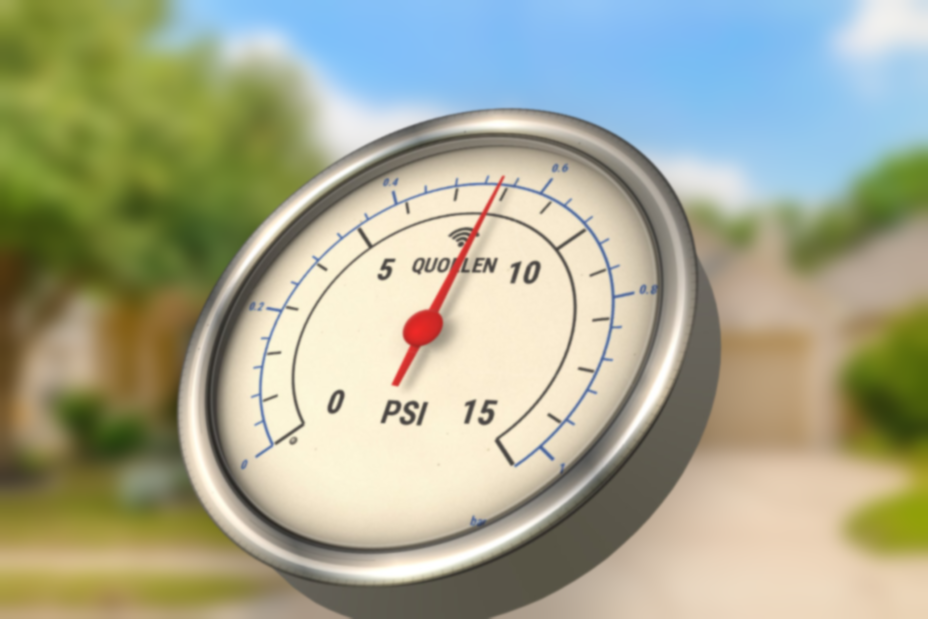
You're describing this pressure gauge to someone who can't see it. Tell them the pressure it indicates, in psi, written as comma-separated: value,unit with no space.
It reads 8,psi
